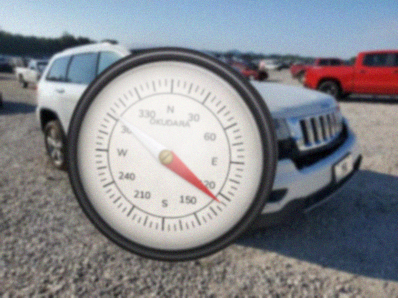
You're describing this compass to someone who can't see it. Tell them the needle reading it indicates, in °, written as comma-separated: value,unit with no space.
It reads 125,°
